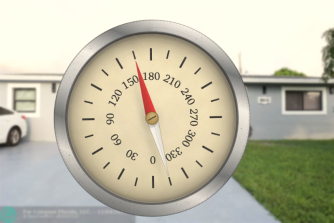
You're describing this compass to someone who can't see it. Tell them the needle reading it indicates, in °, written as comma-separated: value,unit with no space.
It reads 165,°
